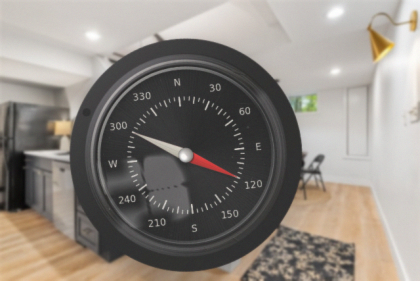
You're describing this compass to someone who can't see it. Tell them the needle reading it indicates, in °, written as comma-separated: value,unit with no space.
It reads 120,°
